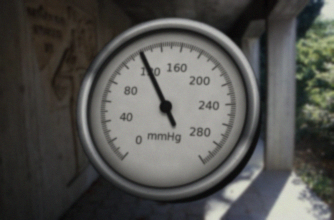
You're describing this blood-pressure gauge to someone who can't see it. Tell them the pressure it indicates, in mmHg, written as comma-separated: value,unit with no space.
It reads 120,mmHg
